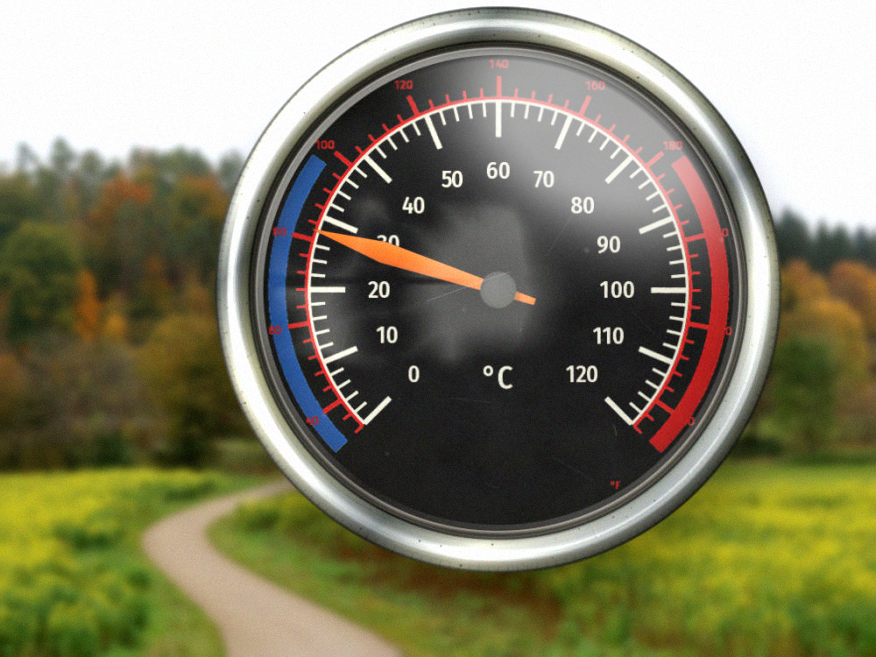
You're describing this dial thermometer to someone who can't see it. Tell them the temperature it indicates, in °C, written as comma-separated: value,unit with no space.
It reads 28,°C
